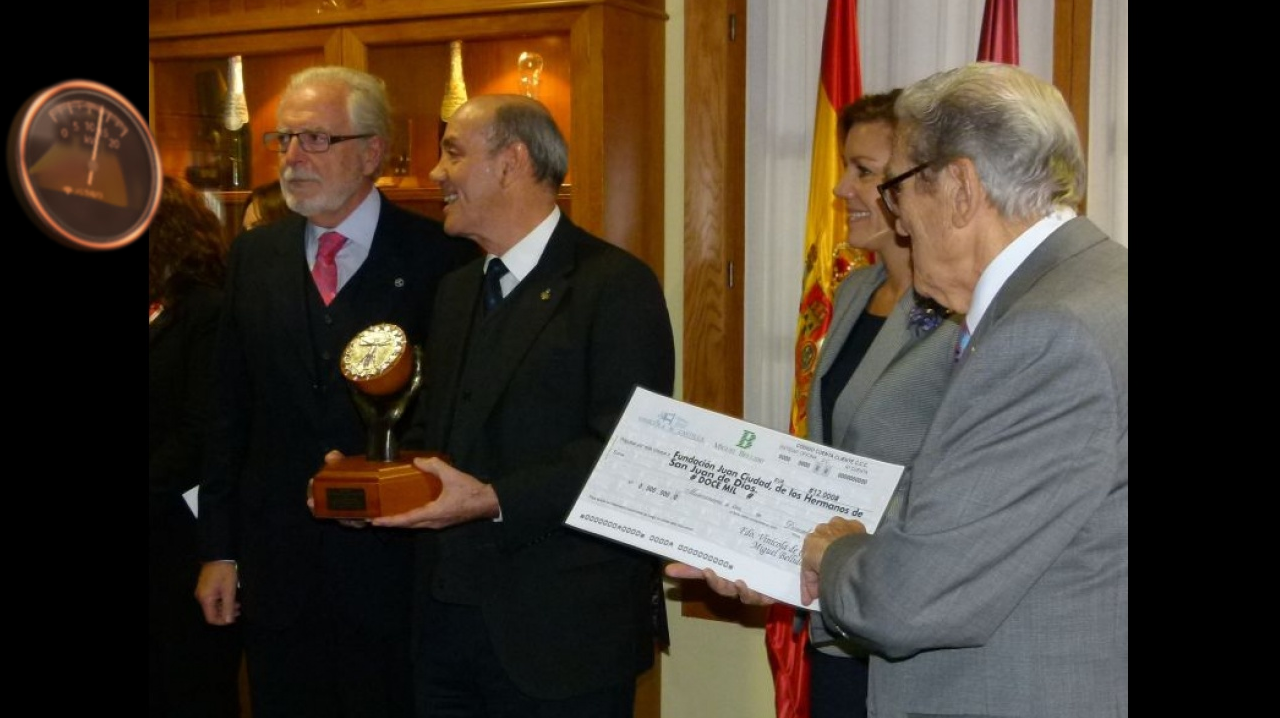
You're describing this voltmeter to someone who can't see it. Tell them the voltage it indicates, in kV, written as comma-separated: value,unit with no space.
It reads 12.5,kV
